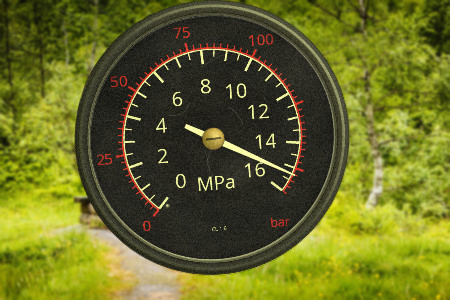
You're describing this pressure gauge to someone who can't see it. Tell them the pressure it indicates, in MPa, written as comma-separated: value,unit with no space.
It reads 15.25,MPa
